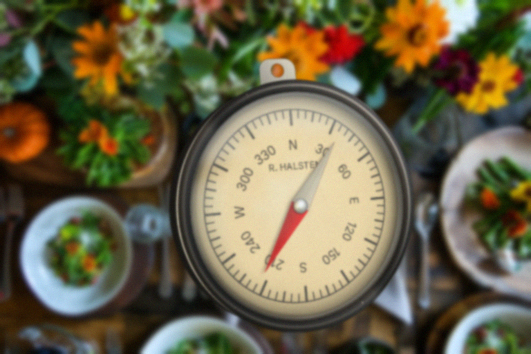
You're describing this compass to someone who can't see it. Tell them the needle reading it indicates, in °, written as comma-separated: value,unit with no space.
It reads 215,°
